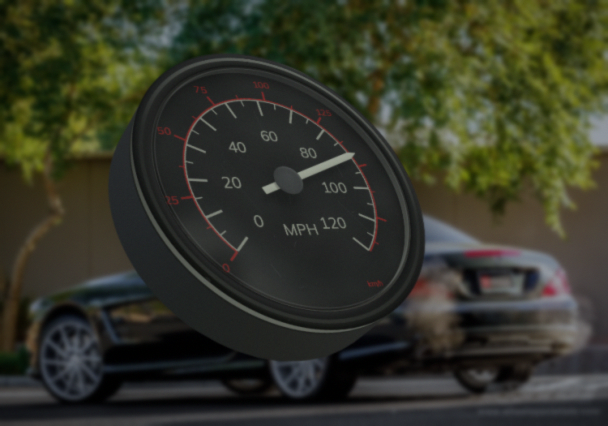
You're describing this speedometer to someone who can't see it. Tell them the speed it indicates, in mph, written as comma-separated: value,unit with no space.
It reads 90,mph
